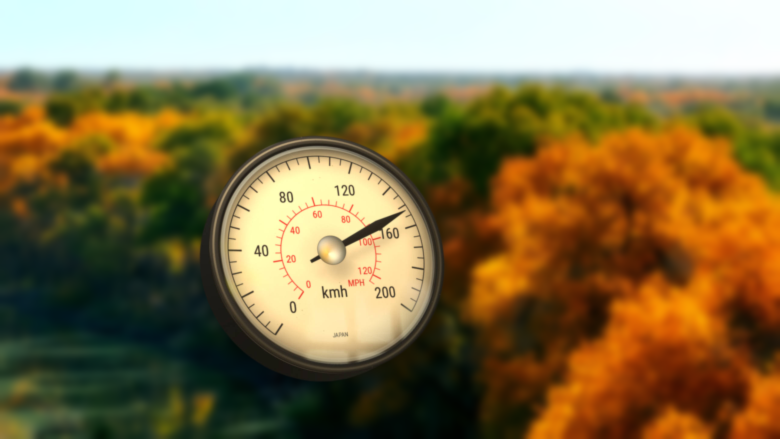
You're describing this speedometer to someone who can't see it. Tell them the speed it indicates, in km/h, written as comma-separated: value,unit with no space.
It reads 152.5,km/h
